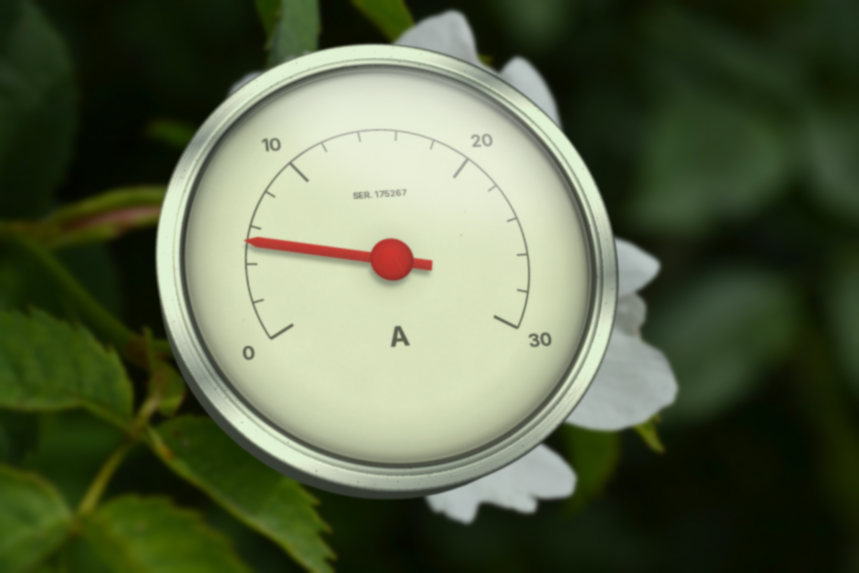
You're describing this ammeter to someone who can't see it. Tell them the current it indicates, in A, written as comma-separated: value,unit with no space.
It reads 5,A
